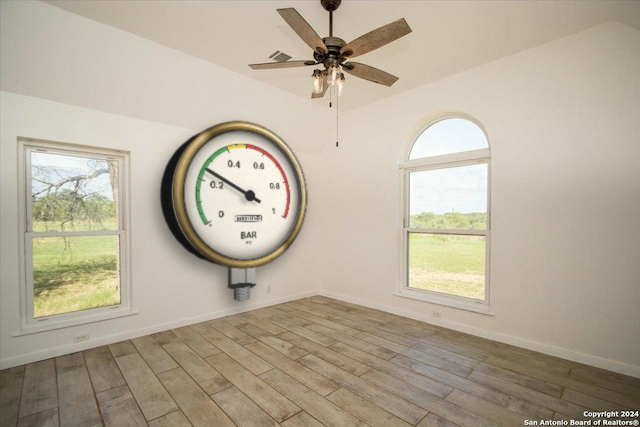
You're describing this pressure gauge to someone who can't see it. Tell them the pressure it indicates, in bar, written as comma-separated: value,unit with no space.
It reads 0.25,bar
